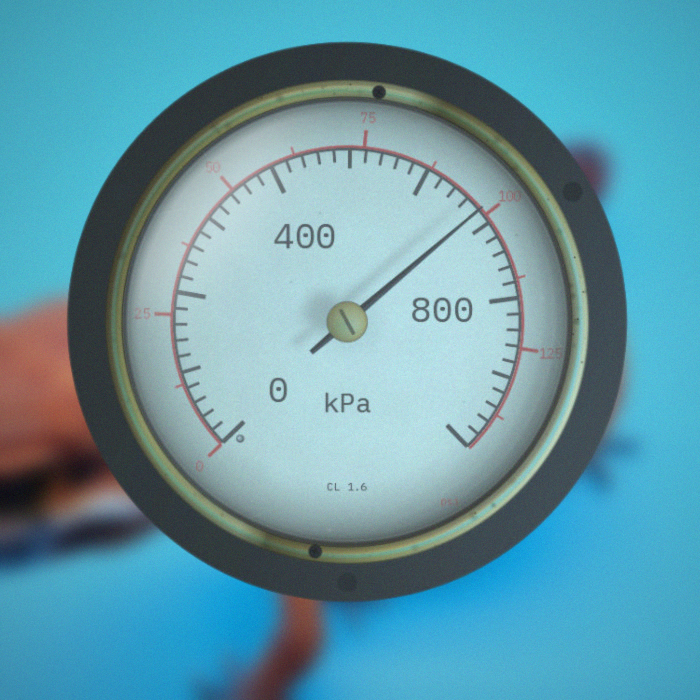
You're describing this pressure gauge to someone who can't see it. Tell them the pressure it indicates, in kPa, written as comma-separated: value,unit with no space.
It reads 680,kPa
